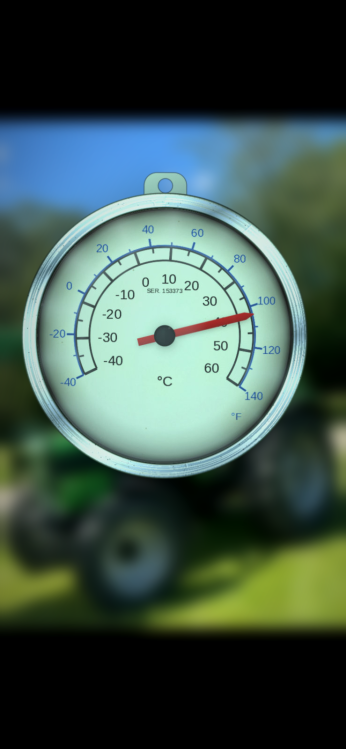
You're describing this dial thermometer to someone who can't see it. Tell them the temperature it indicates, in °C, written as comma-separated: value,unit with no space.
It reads 40,°C
